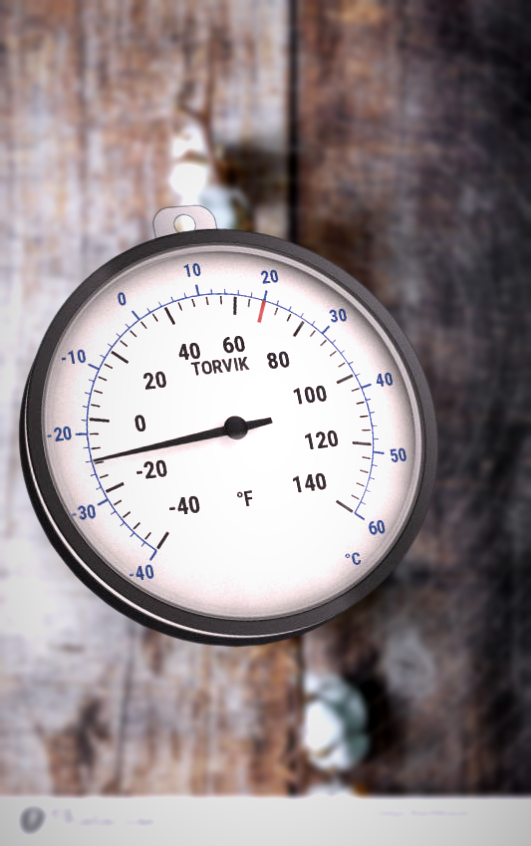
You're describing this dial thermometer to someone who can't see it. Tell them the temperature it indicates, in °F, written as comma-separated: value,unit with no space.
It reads -12,°F
